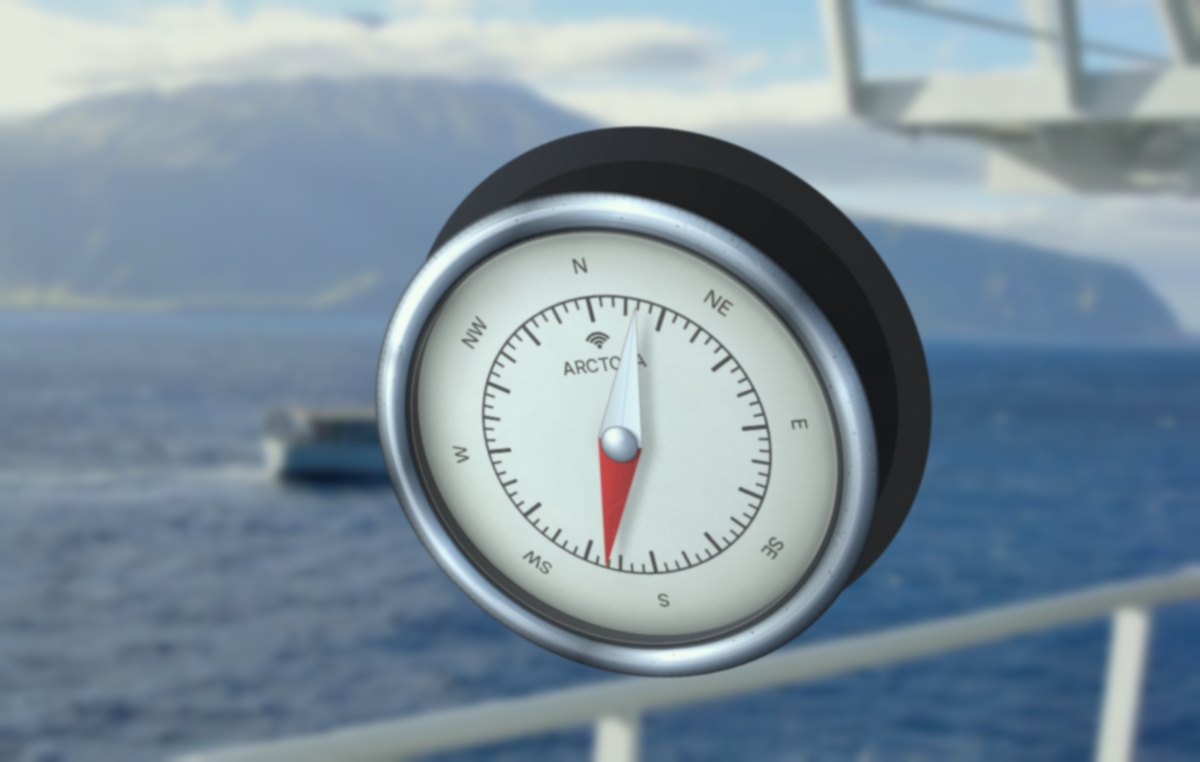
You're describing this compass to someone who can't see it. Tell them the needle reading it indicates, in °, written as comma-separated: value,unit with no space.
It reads 200,°
